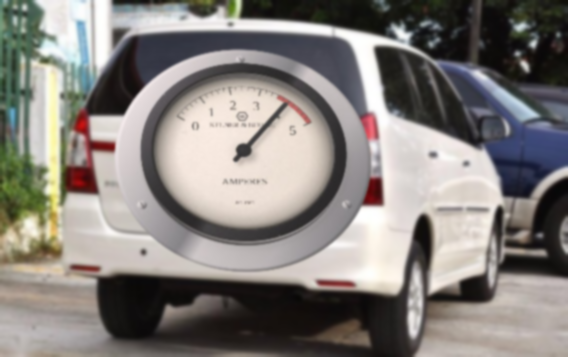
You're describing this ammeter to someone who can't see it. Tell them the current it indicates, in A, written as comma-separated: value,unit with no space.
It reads 4,A
